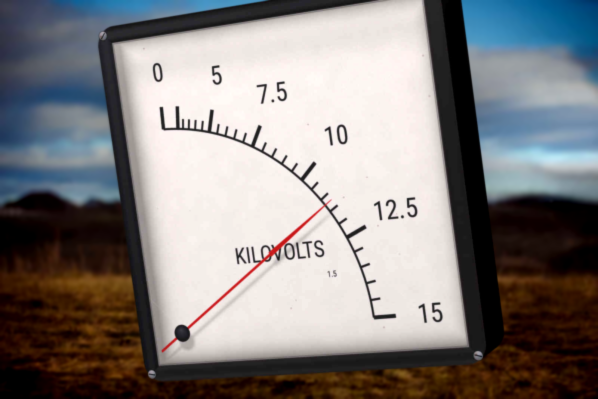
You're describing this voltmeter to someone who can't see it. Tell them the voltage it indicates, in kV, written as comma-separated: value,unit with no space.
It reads 11.25,kV
